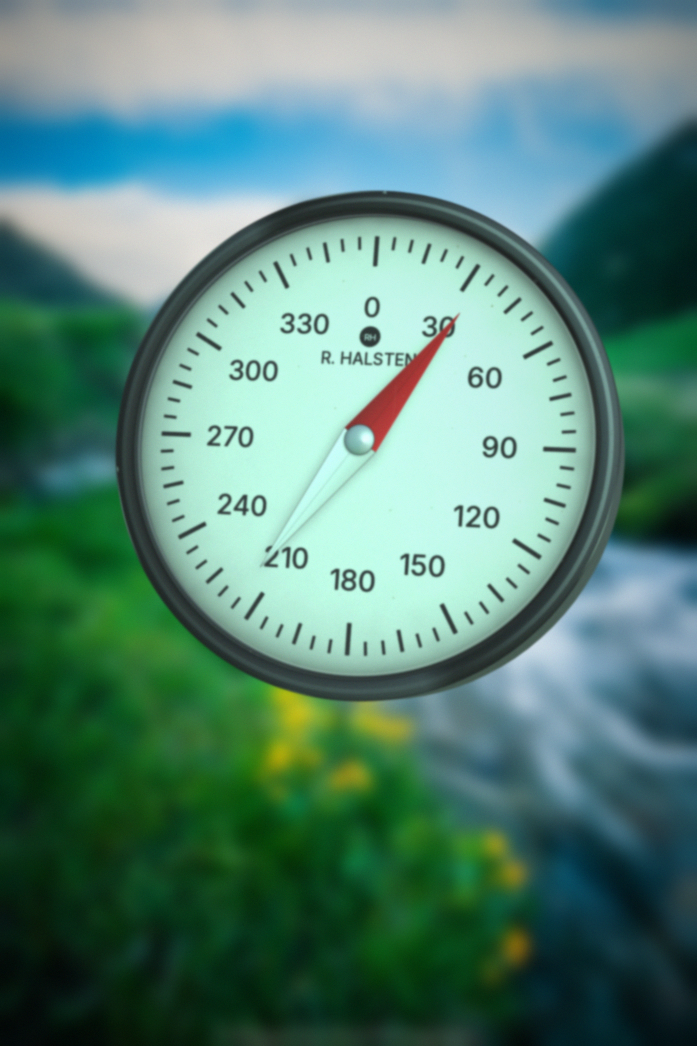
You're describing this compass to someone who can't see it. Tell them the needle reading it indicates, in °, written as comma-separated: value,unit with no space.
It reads 35,°
